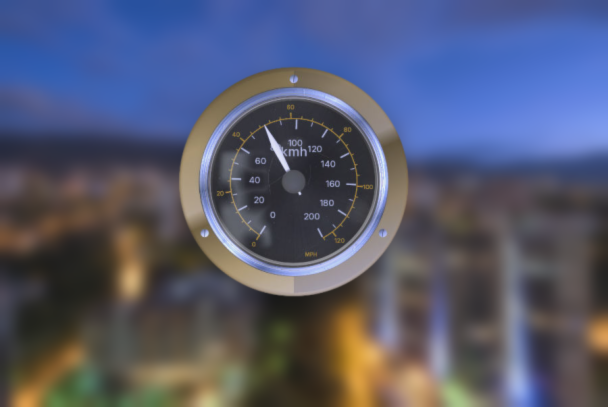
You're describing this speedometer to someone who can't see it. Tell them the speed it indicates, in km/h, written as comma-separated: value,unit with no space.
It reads 80,km/h
